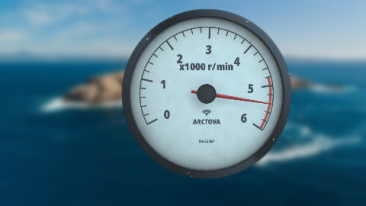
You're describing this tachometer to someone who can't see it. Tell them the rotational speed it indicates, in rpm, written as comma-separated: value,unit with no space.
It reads 5400,rpm
